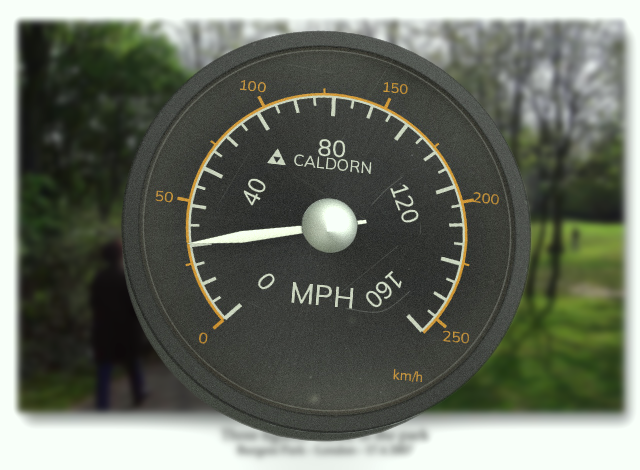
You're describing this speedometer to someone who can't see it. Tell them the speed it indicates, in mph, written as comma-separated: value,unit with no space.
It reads 20,mph
